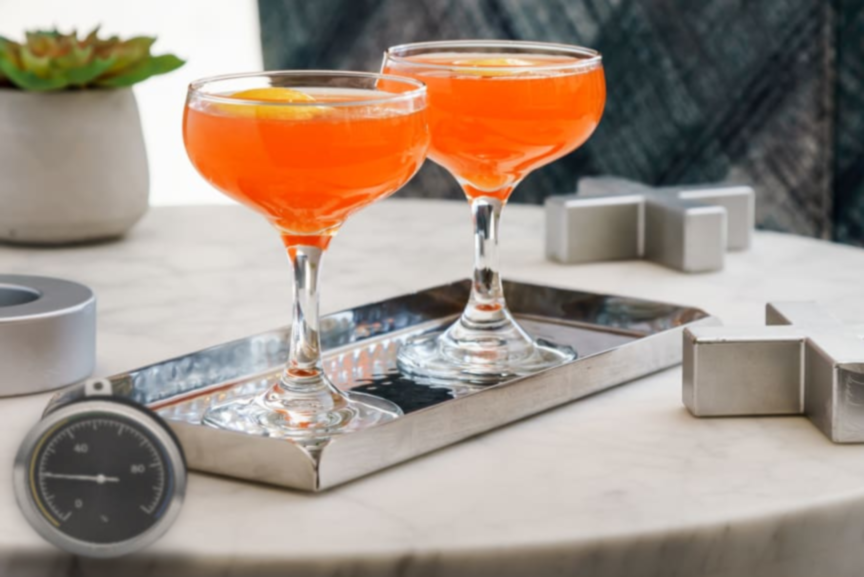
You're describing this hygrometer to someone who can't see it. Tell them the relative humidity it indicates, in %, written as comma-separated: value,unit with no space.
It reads 20,%
